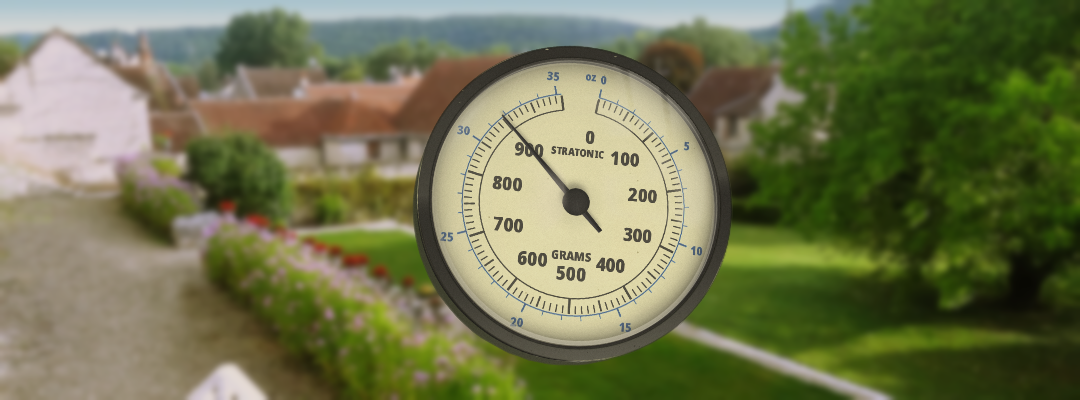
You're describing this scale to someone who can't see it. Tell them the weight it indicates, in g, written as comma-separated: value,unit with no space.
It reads 900,g
